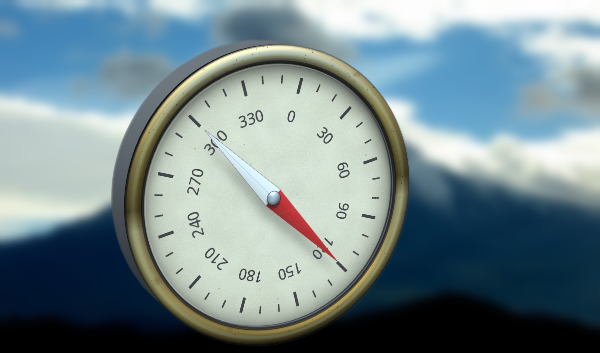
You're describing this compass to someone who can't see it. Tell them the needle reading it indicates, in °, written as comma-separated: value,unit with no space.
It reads 120,°
